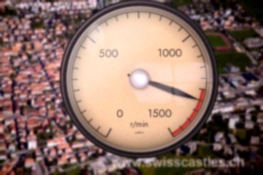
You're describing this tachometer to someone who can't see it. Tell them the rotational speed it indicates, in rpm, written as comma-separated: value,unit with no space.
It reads 1300,rpm
